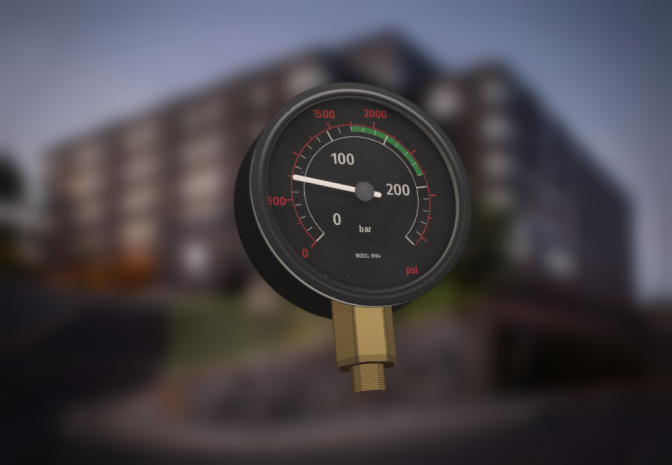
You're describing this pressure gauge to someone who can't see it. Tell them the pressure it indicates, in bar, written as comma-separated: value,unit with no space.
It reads 50,bar
